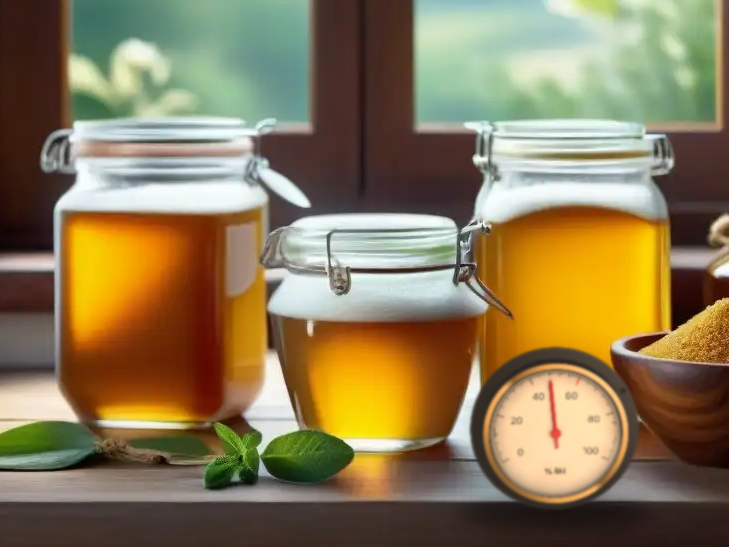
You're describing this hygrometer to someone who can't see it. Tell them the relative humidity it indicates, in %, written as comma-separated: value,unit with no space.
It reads 48,%
